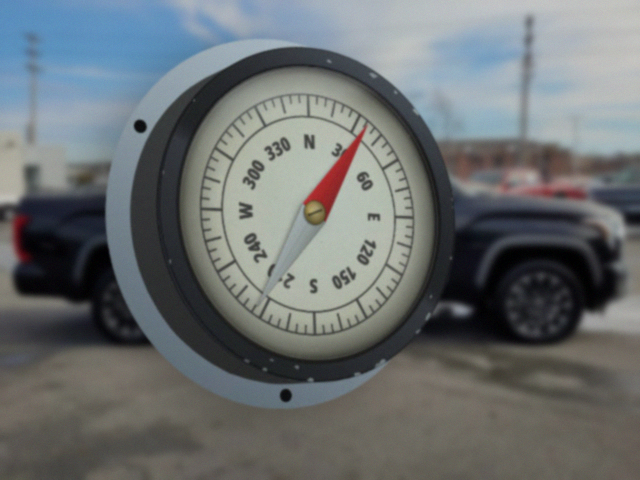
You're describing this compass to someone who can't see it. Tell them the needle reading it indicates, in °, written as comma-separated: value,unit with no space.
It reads 35,°
